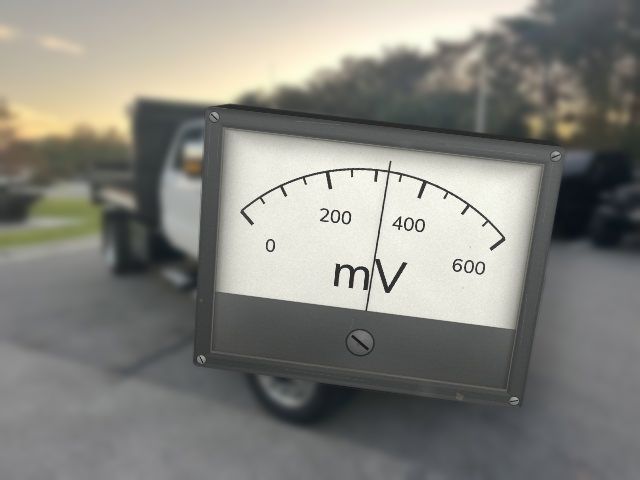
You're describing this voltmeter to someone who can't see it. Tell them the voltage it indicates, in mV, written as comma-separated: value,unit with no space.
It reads 325,mV
